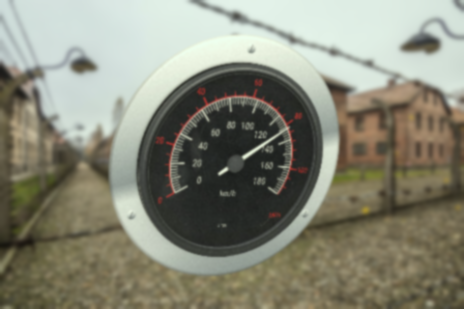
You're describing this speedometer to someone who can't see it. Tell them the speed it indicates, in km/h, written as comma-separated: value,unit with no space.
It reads 130,km/h
